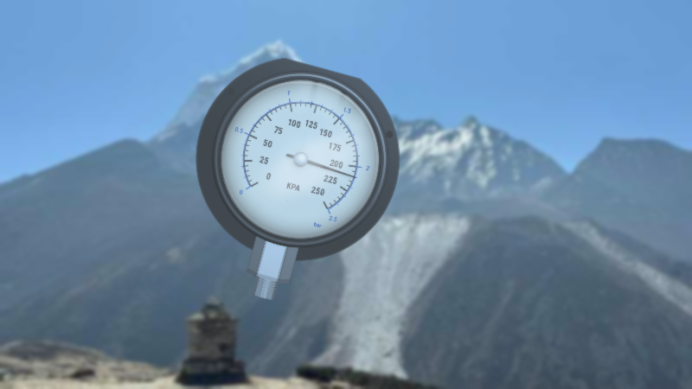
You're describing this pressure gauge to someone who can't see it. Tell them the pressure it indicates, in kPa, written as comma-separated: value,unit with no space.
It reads 210,kPa
